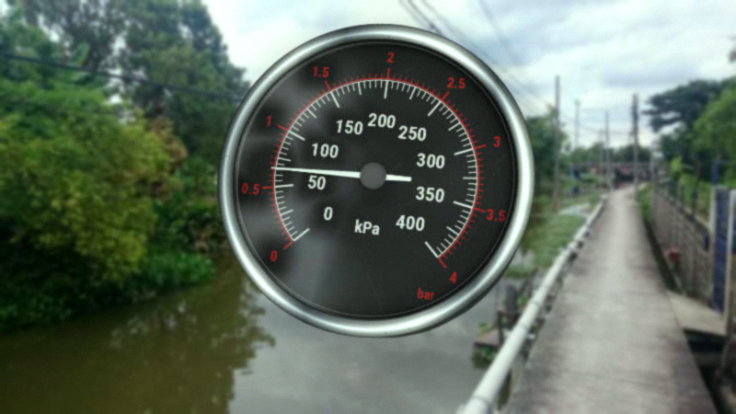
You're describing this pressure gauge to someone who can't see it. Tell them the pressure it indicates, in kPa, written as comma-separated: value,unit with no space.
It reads 65,kPa
